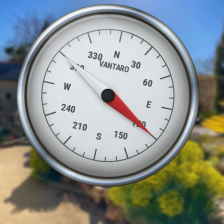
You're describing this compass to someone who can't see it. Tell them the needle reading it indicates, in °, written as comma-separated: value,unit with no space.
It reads 120,°
